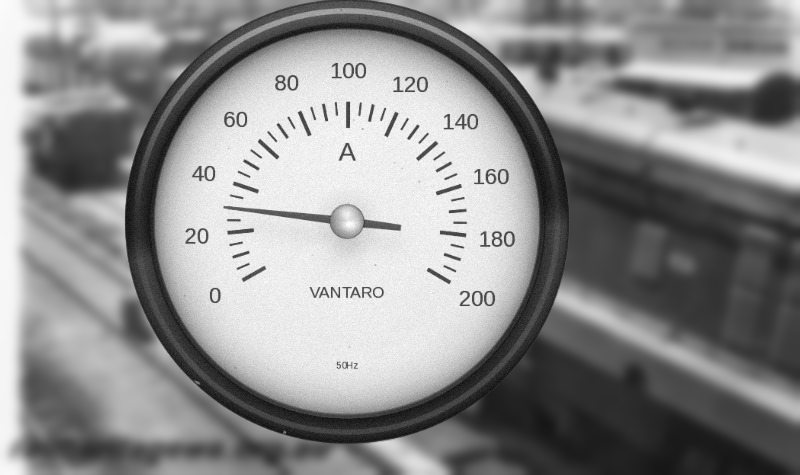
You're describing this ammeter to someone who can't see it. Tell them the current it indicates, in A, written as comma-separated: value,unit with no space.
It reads 30,A
